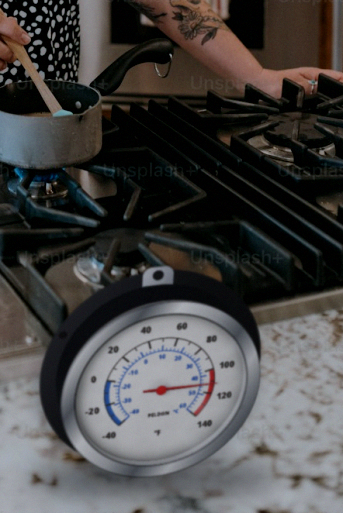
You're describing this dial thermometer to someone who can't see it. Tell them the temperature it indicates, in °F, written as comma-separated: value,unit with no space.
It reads 110,°F
